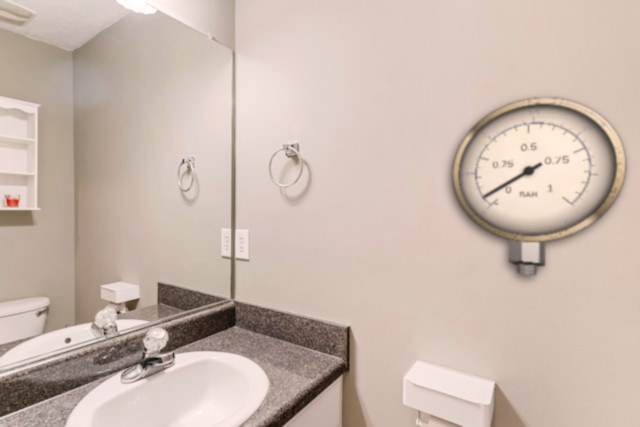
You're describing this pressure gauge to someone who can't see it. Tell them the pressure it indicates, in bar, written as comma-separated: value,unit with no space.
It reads 0.05,bar
